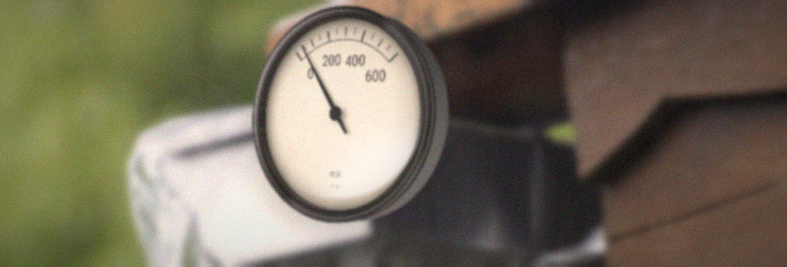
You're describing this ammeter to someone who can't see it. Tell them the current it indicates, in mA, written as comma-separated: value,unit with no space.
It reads 50,mA
